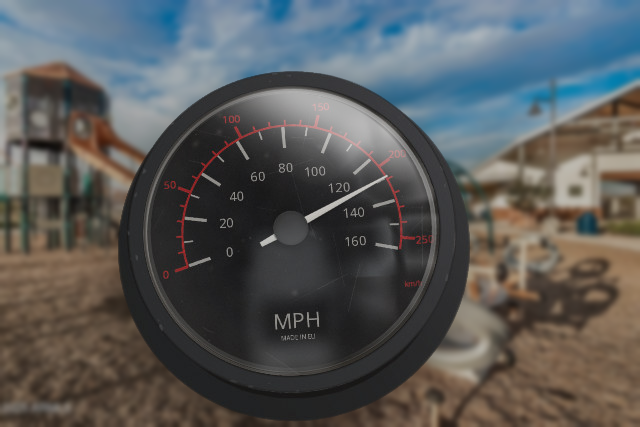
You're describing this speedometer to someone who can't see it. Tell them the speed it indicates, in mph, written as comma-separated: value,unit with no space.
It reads 130,mph
